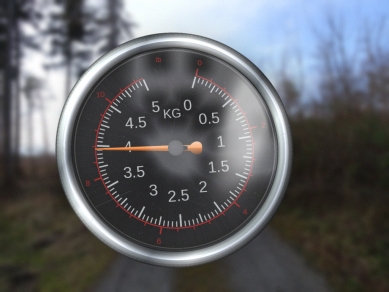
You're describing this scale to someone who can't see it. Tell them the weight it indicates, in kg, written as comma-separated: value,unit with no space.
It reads 3.95,kg
